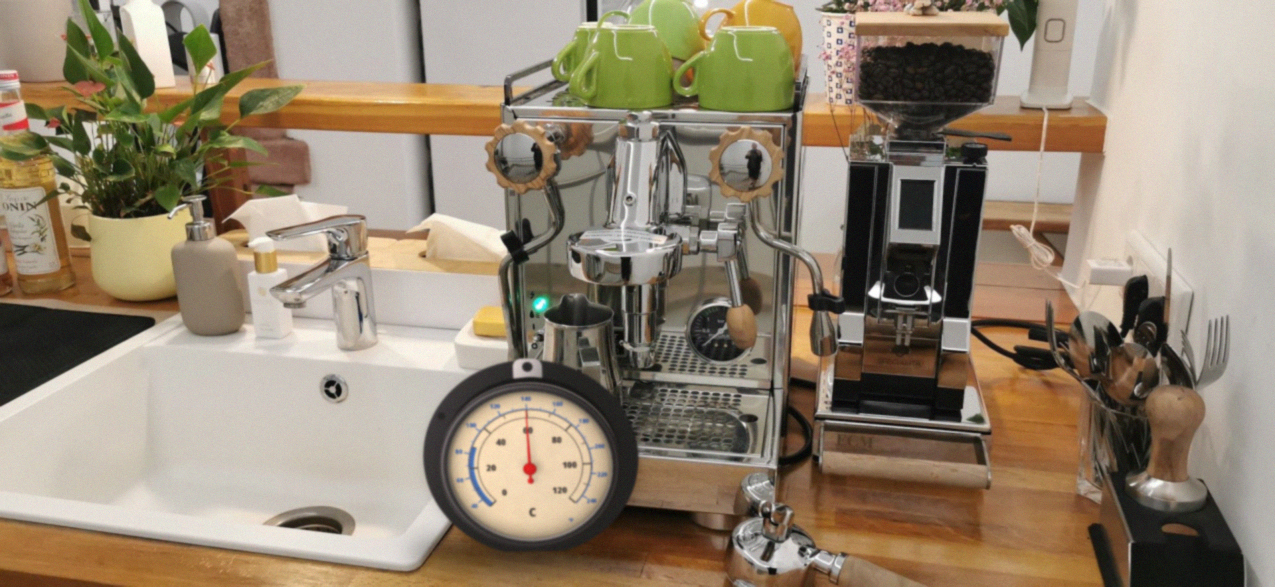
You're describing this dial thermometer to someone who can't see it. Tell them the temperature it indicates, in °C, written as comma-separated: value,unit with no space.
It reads 60,°C
